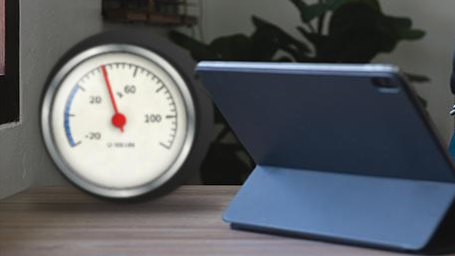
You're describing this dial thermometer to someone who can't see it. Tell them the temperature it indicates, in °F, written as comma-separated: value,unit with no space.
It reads 40,°F
